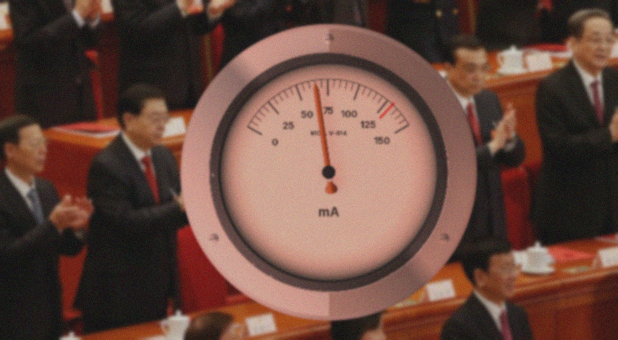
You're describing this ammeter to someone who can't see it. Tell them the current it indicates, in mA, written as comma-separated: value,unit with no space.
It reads 65,mA
